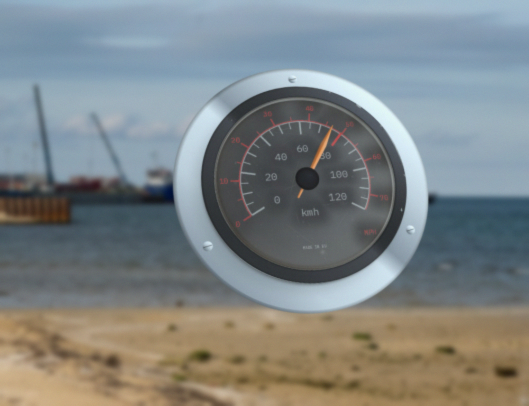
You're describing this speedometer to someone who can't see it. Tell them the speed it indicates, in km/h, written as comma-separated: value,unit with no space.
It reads 75,km/h
